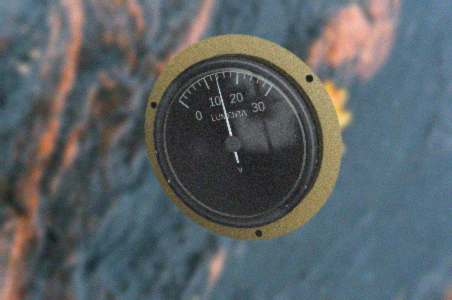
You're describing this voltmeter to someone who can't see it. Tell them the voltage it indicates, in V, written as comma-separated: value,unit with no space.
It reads 14,V
